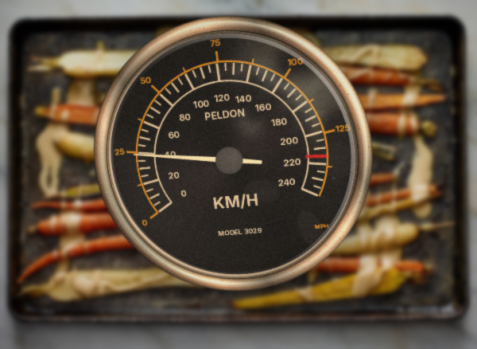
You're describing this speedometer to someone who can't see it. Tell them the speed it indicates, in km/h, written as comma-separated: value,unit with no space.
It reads 40,km/h
